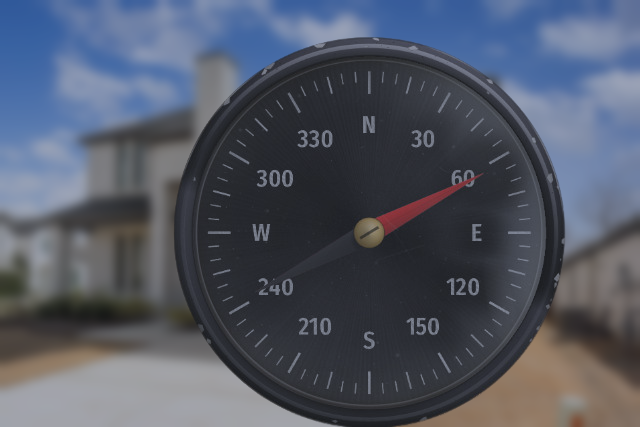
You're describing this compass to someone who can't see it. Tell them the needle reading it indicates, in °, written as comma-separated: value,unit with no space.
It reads 62.5,°
